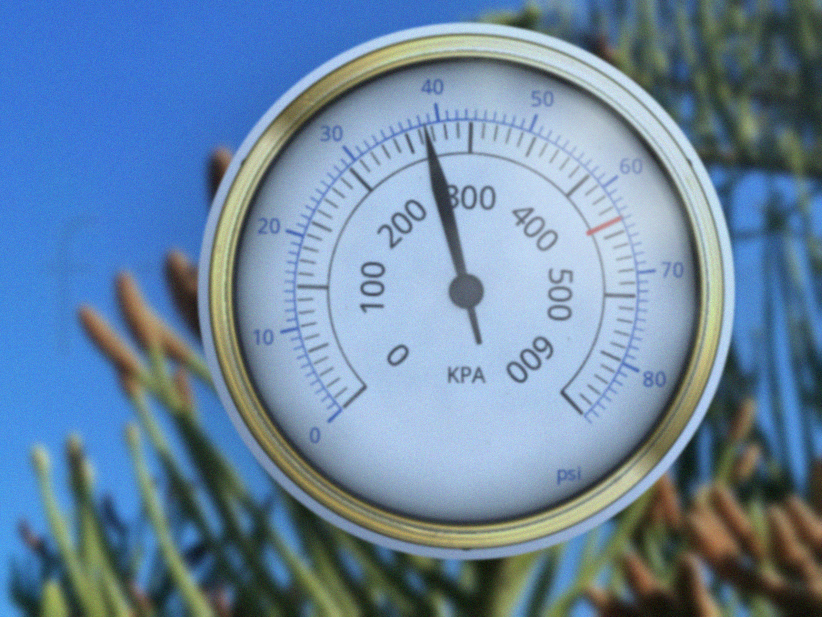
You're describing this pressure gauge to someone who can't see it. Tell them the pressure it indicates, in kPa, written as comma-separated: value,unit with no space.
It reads 265,kPa
